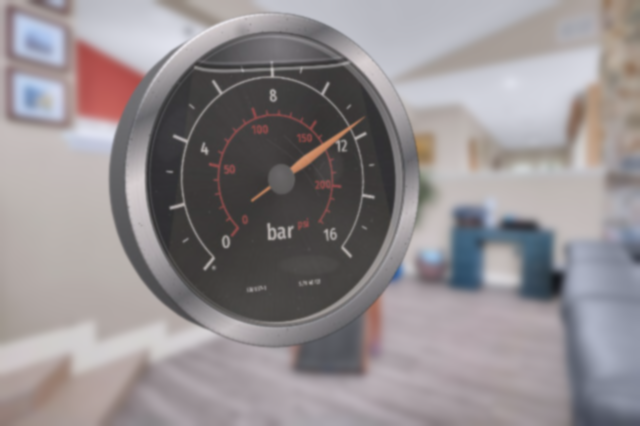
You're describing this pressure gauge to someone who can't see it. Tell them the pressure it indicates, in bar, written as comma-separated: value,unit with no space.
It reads 11.5,bar
